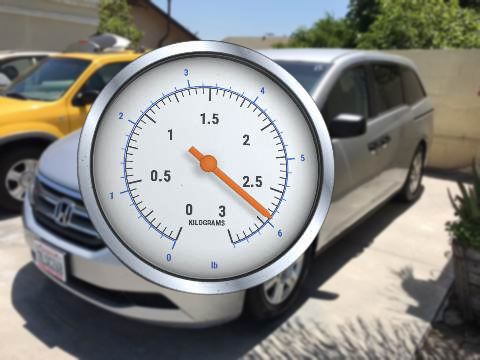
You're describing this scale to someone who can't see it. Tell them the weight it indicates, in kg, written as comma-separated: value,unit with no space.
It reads 2.7,kg
